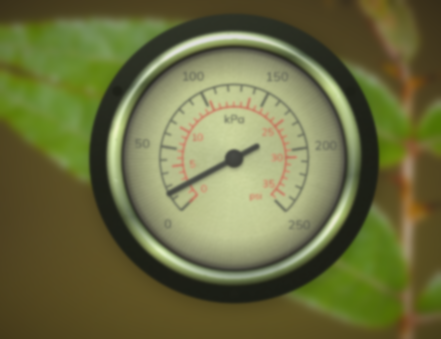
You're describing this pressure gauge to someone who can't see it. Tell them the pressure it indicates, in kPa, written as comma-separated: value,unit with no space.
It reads 15,kPa
